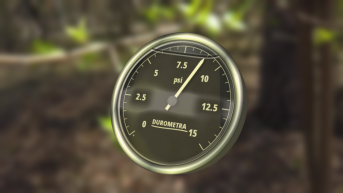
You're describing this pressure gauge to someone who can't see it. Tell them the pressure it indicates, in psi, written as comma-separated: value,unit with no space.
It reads 9,psi
